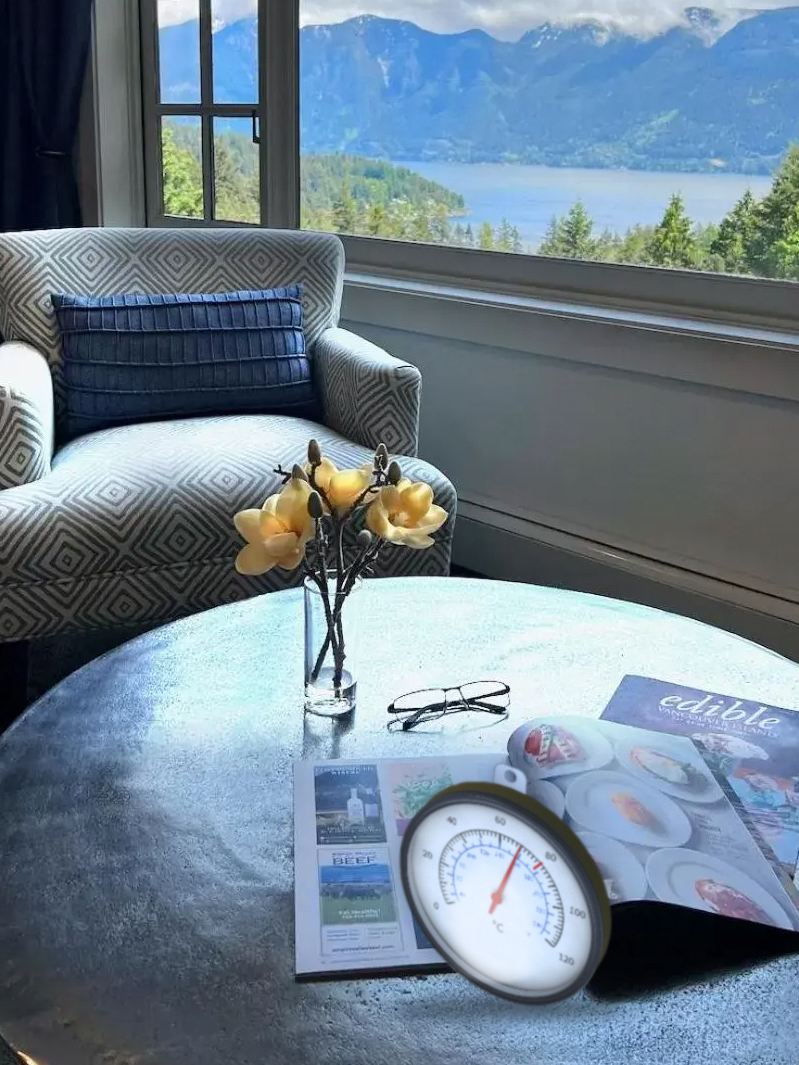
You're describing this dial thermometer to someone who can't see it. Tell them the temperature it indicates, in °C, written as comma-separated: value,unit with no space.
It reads 70,°C
